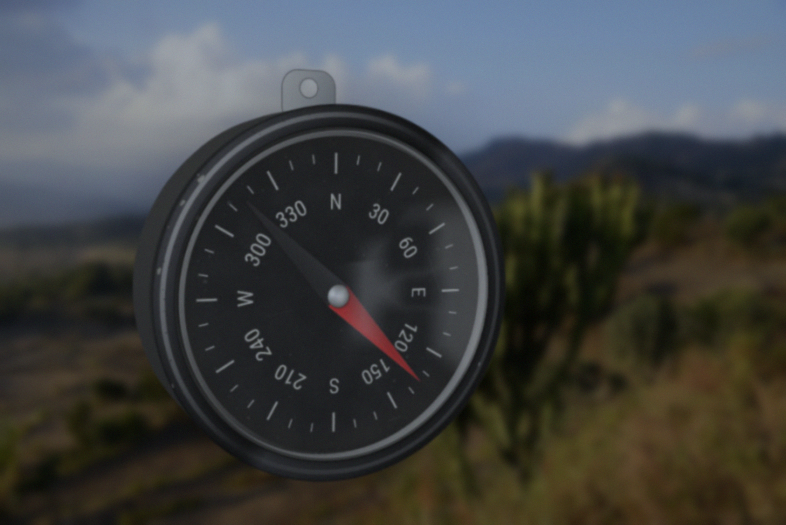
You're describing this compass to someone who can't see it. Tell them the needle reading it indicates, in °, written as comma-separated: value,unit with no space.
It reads 135,°
